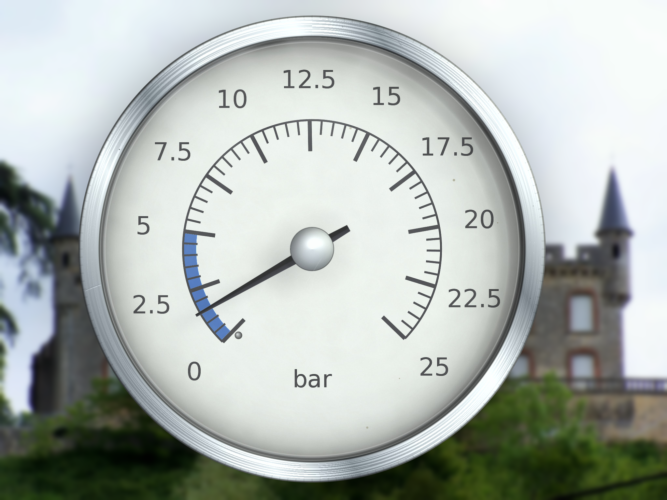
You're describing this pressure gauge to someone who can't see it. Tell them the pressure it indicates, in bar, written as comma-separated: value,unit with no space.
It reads 1.5,bar
